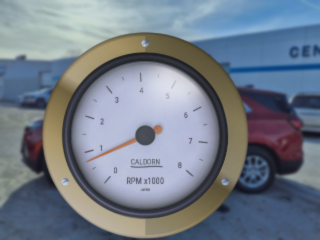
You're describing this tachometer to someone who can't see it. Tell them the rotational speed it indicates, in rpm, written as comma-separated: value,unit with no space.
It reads 750,rpm
